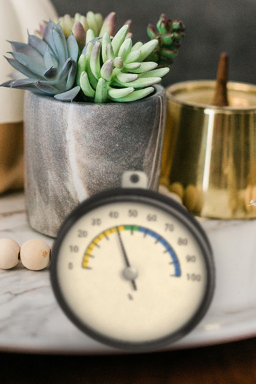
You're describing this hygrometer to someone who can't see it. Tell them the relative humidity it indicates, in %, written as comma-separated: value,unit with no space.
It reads 40,%
